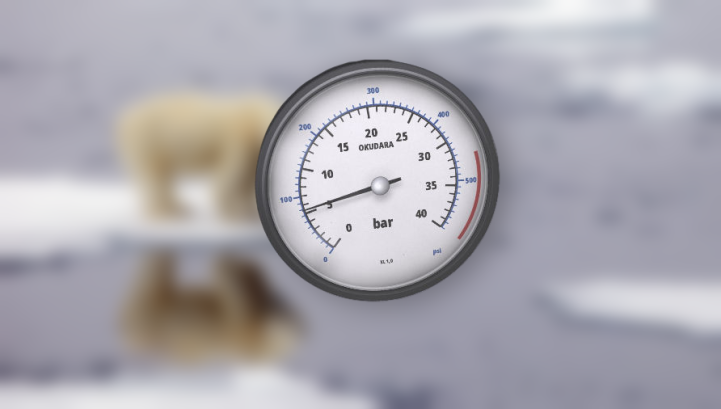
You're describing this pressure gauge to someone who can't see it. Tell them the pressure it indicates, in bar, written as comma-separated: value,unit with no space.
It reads 5.5,bar
